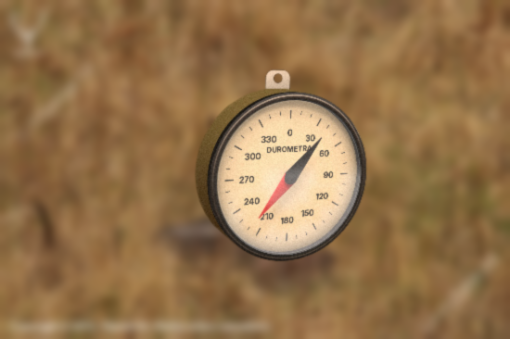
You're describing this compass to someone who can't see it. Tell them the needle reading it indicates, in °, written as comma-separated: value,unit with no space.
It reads 220,°
